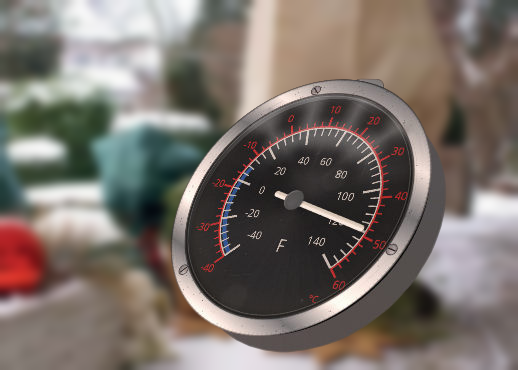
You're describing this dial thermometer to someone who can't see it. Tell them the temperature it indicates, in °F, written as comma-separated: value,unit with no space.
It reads 120,°F
